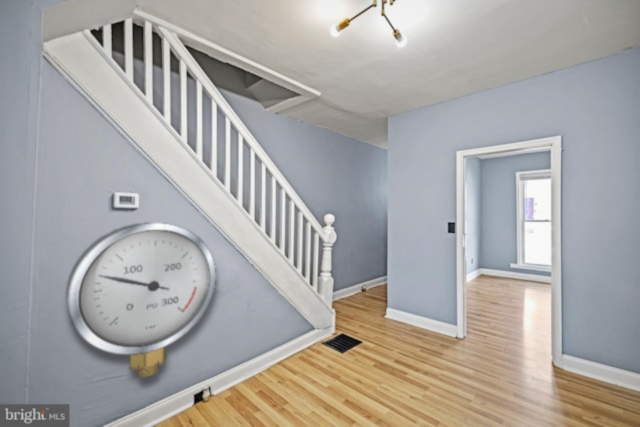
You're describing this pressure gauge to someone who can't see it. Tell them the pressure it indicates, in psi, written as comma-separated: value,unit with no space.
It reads 70,psi
